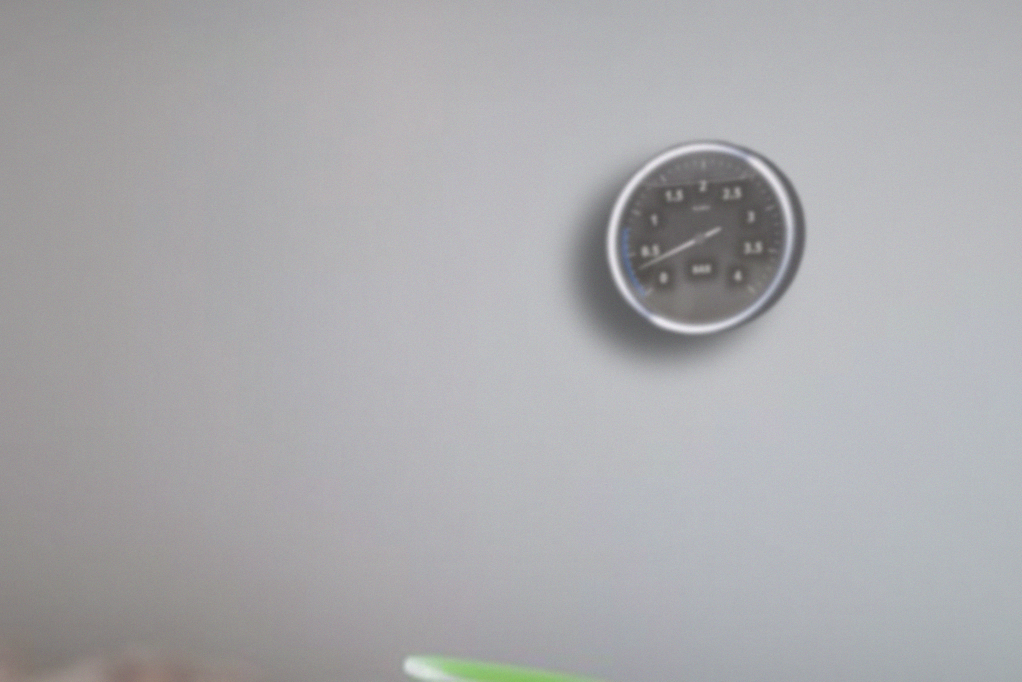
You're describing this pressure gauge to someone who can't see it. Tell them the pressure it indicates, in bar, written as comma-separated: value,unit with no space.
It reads 0.3,bar
